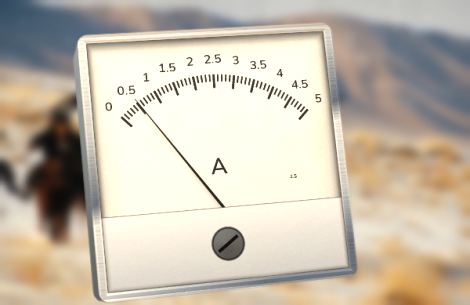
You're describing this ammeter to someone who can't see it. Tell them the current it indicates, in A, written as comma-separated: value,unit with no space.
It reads 0.5,A
